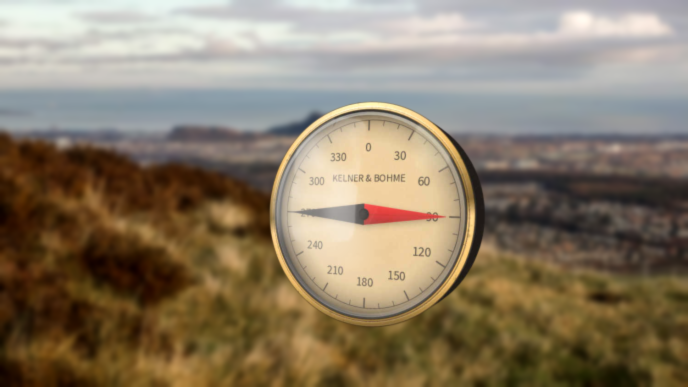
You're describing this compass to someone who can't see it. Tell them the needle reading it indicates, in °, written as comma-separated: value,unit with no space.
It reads 90,°
